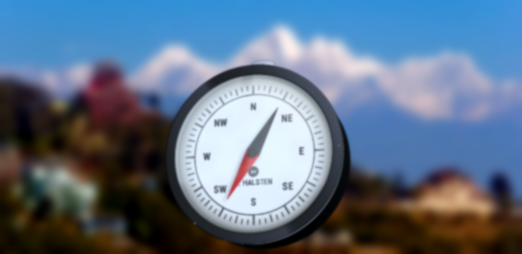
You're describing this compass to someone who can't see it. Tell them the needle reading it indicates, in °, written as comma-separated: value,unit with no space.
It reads 210,°
